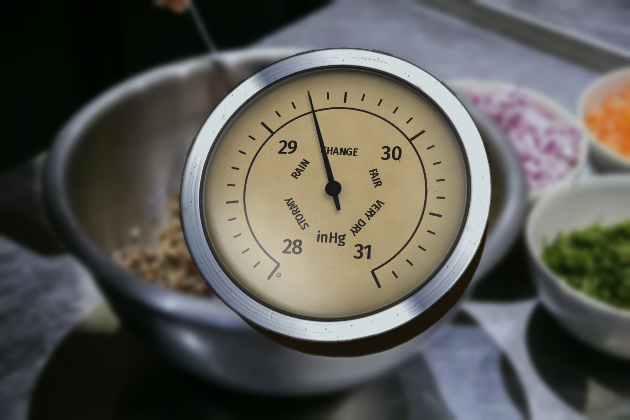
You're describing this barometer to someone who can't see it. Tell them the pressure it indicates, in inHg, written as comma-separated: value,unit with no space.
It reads 29.3,inHg
